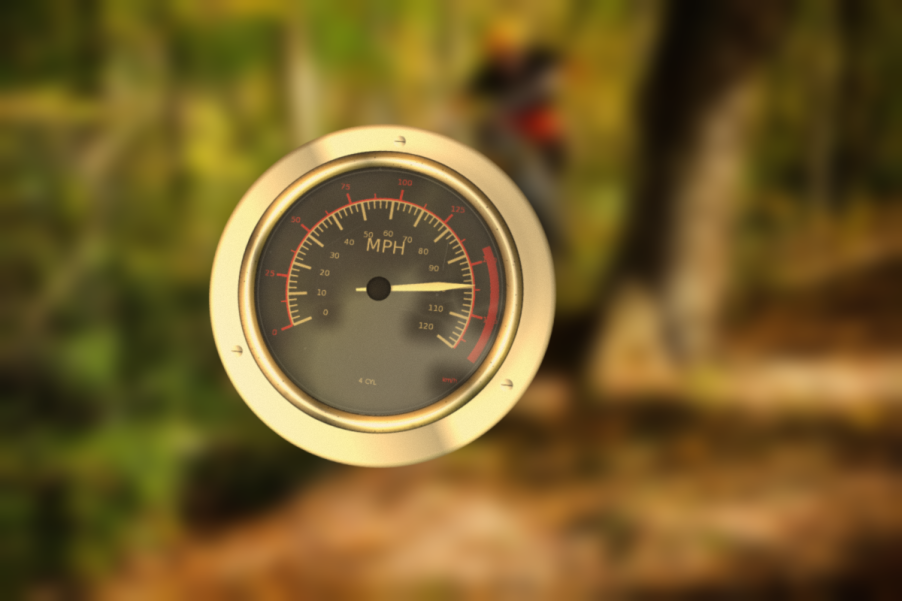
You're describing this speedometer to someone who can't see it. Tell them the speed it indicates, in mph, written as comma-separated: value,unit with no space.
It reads 100,mph
